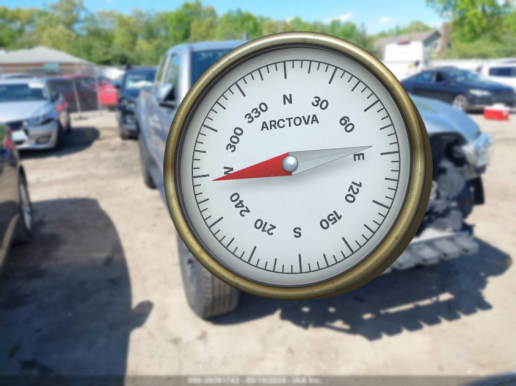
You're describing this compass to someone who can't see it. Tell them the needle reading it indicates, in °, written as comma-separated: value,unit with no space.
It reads 265,°
